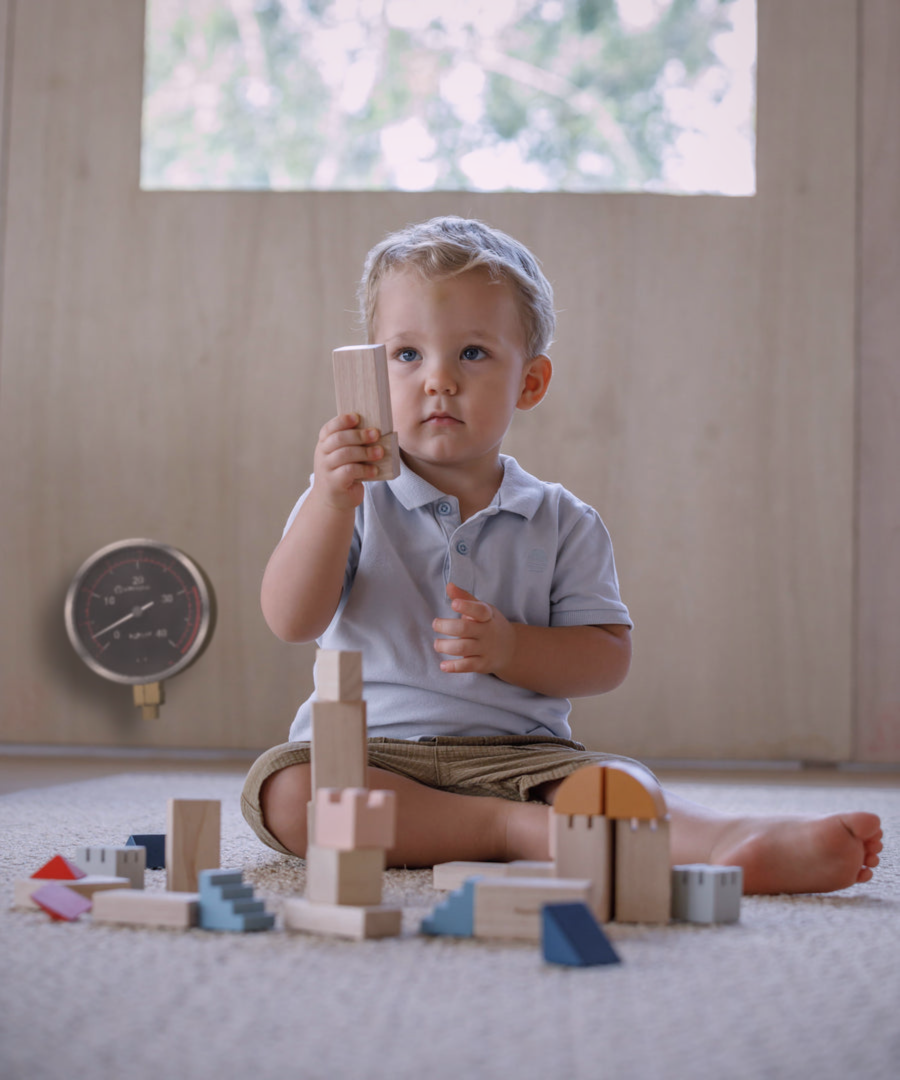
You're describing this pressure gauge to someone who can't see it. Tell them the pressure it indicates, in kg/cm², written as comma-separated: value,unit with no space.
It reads 2.5,kg/cm²
